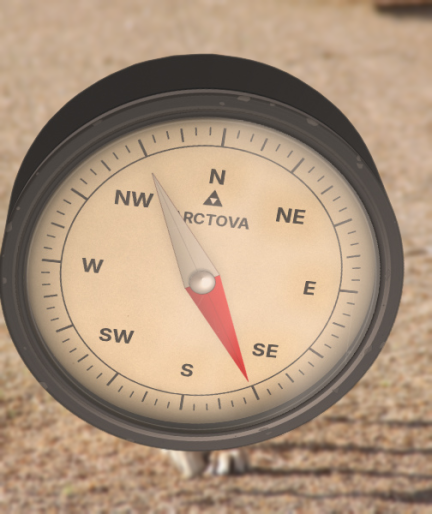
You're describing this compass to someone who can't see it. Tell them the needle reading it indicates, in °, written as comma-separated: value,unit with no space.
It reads 150,°
